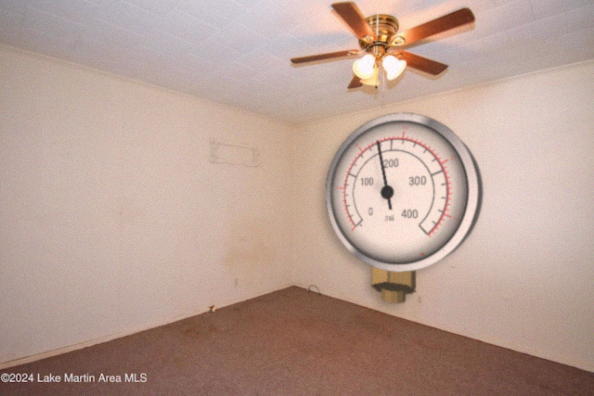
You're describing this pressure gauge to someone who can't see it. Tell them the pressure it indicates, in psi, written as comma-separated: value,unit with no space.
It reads 180,psi
